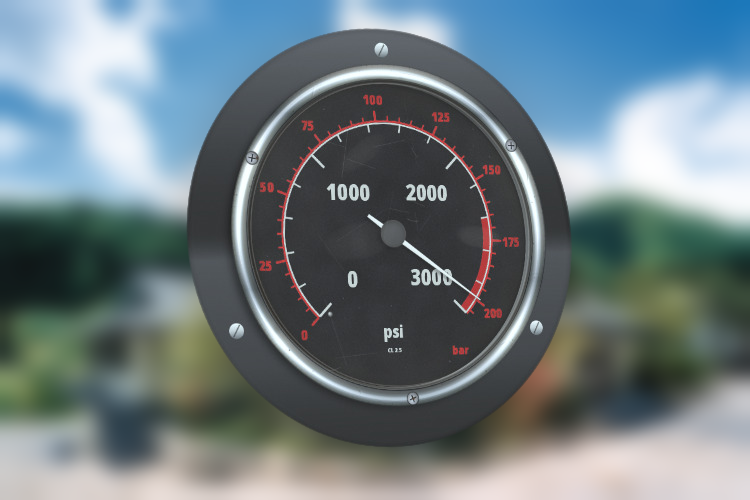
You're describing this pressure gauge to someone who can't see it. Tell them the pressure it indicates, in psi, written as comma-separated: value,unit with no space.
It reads 2900,psi
